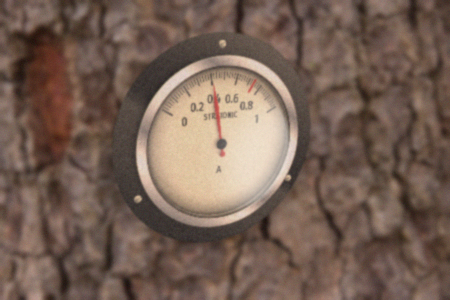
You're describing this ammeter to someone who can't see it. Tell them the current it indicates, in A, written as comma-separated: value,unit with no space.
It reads 0.4,A
